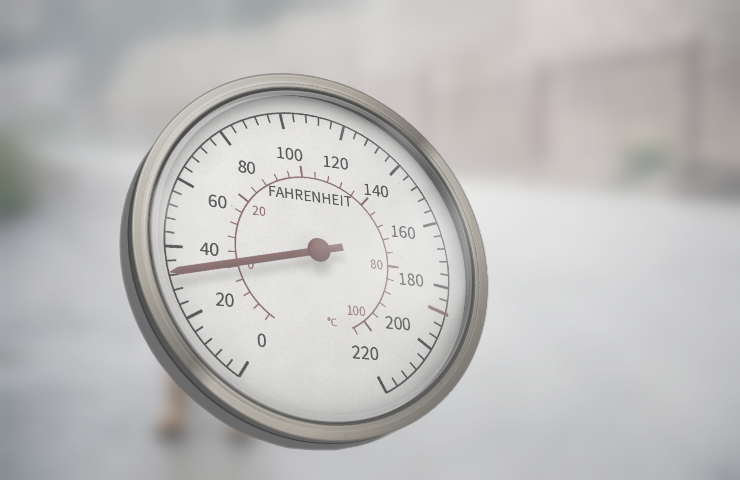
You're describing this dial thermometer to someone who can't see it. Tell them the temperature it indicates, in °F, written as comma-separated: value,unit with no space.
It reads 32,°F
